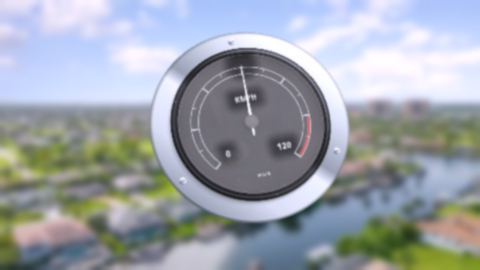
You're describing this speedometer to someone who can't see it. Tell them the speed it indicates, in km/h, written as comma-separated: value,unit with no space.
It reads 60,km/h
